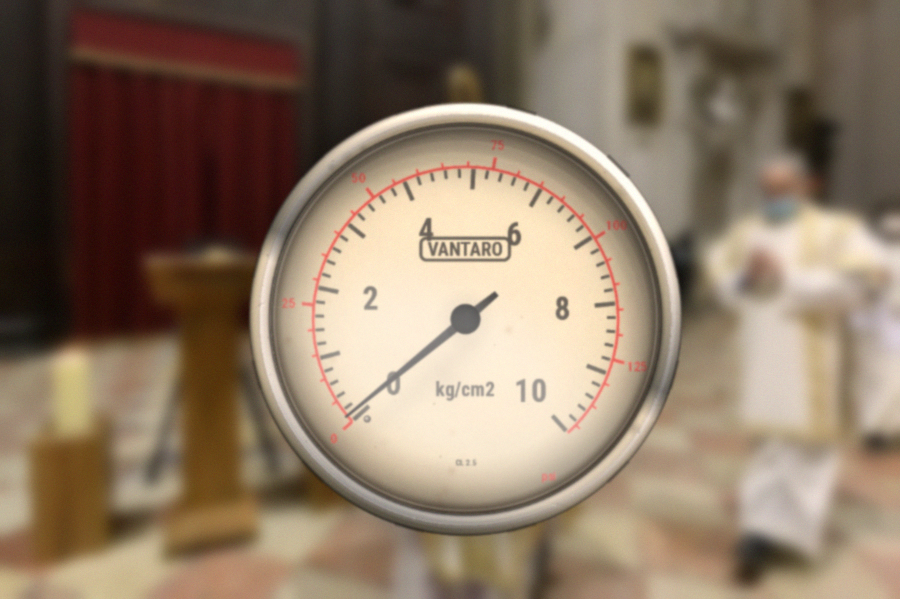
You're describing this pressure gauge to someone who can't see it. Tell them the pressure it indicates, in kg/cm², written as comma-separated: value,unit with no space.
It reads 0.1,kg/cm²
